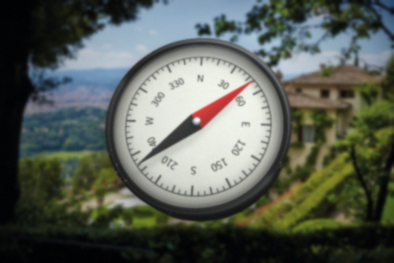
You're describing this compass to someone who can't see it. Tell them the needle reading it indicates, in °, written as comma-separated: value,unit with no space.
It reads 50,°
